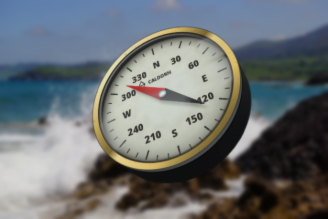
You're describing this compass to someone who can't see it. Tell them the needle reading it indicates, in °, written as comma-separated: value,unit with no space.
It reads 310,°
